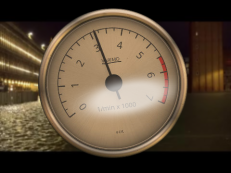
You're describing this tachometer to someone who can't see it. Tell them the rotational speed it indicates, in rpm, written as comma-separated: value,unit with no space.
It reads 3125,rpm
